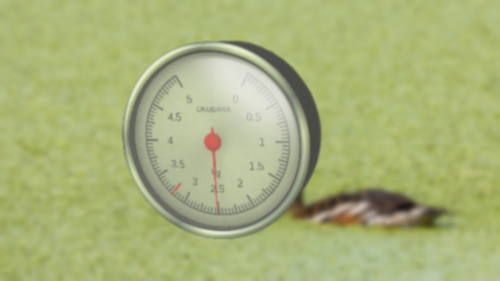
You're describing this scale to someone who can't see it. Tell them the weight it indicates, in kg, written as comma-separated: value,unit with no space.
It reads 2.5,kg
